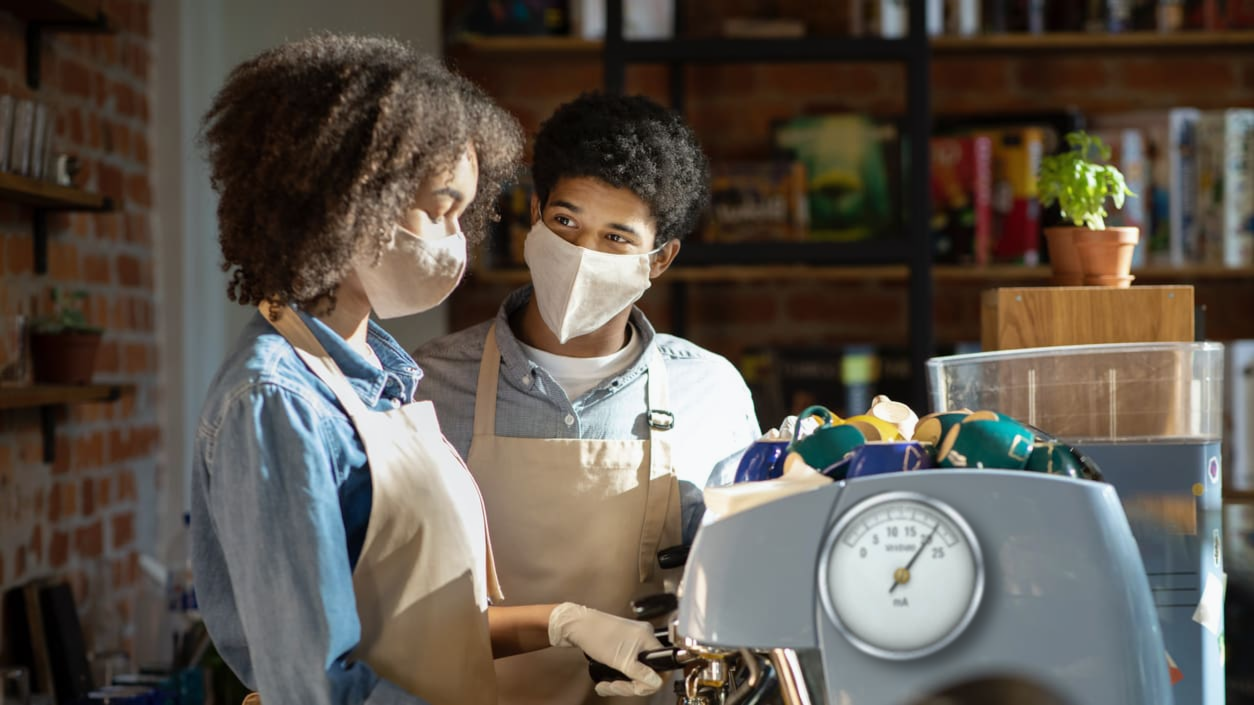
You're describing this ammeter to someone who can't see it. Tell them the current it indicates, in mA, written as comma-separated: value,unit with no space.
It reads 20,mA
